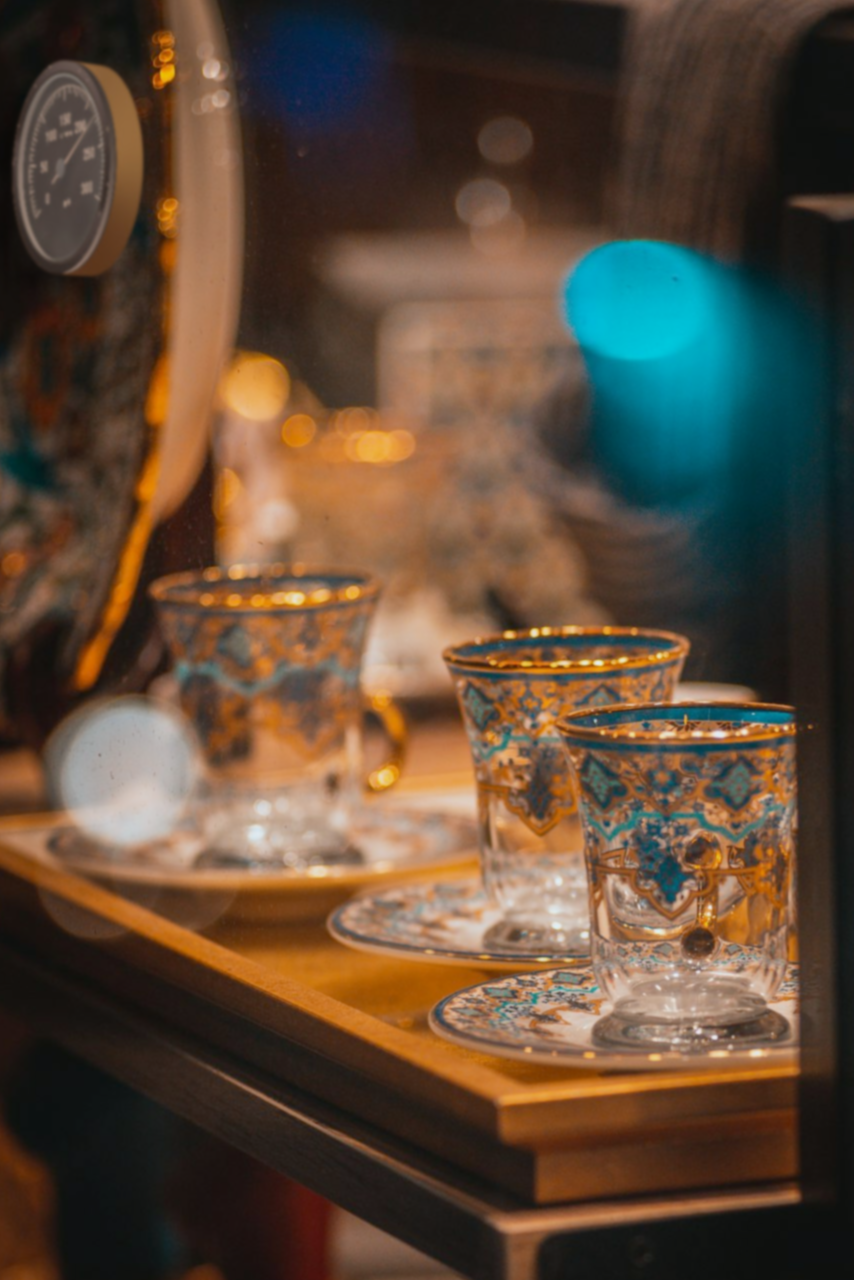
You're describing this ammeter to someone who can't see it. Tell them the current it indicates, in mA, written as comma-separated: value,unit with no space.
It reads 225,mA
